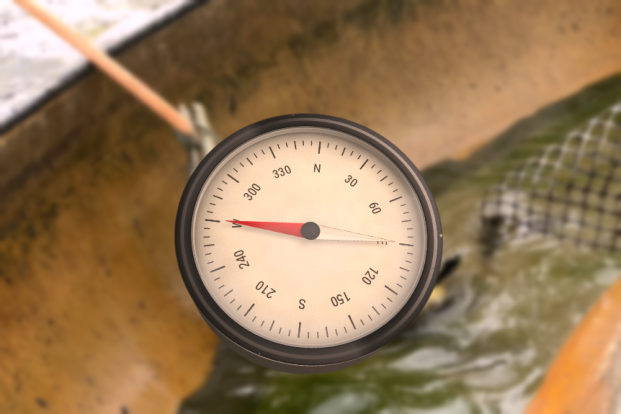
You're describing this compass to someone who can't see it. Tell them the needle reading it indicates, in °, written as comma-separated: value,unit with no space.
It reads 270,°
